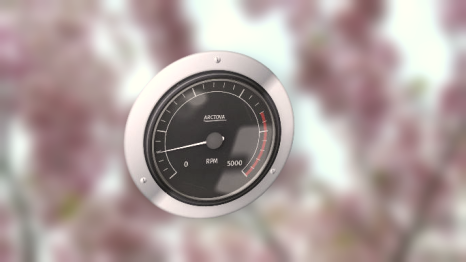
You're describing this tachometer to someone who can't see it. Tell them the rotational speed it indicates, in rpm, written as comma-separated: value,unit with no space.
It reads 600,rpm
